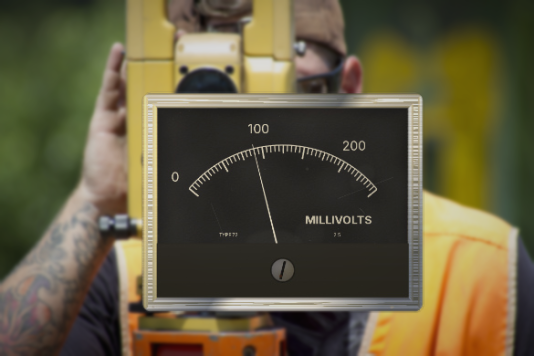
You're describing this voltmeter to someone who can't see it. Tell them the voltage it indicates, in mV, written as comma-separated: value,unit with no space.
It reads 90,mV
